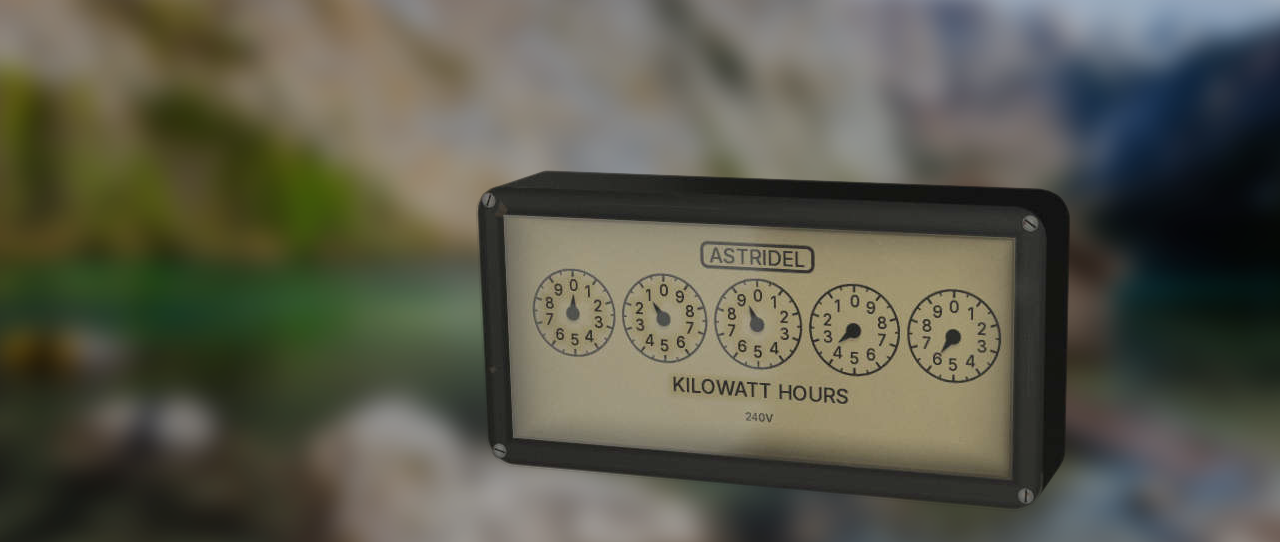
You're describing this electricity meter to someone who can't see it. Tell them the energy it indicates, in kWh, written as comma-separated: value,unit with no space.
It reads 936,kWh
